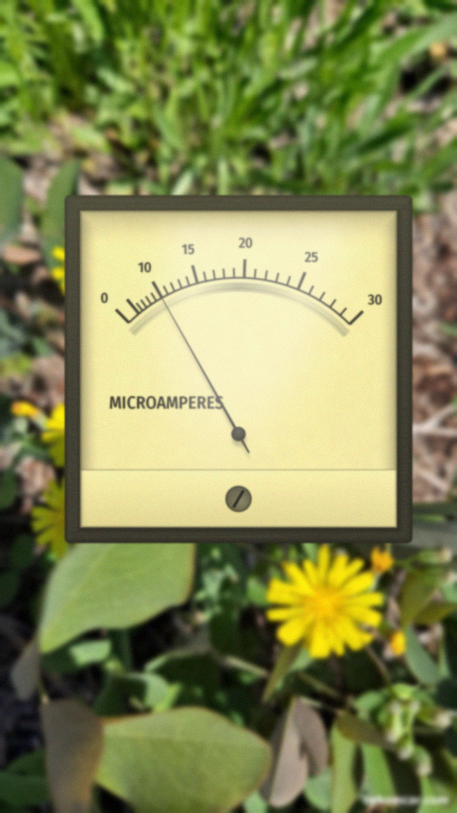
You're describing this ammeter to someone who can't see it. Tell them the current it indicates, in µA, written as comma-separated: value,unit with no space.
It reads 10,µA
